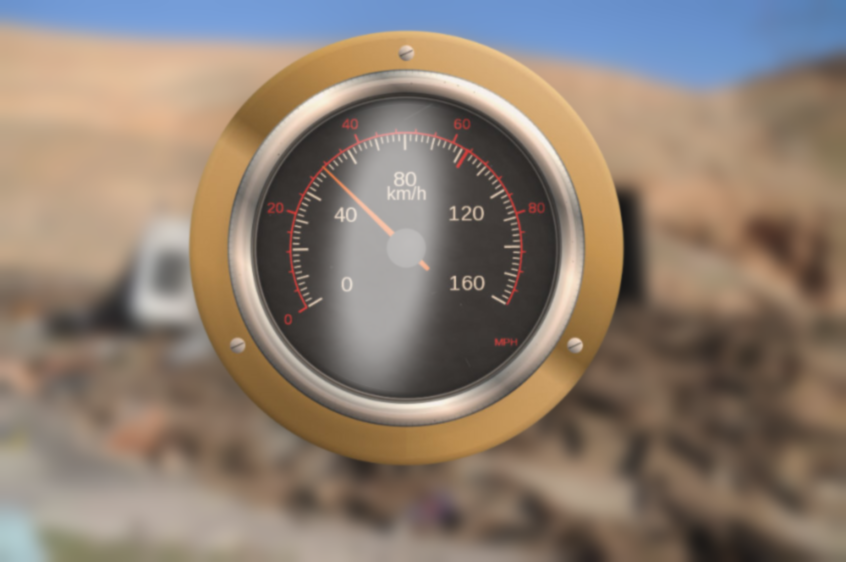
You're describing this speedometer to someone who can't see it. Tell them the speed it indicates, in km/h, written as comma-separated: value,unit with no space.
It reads 50,km/h
